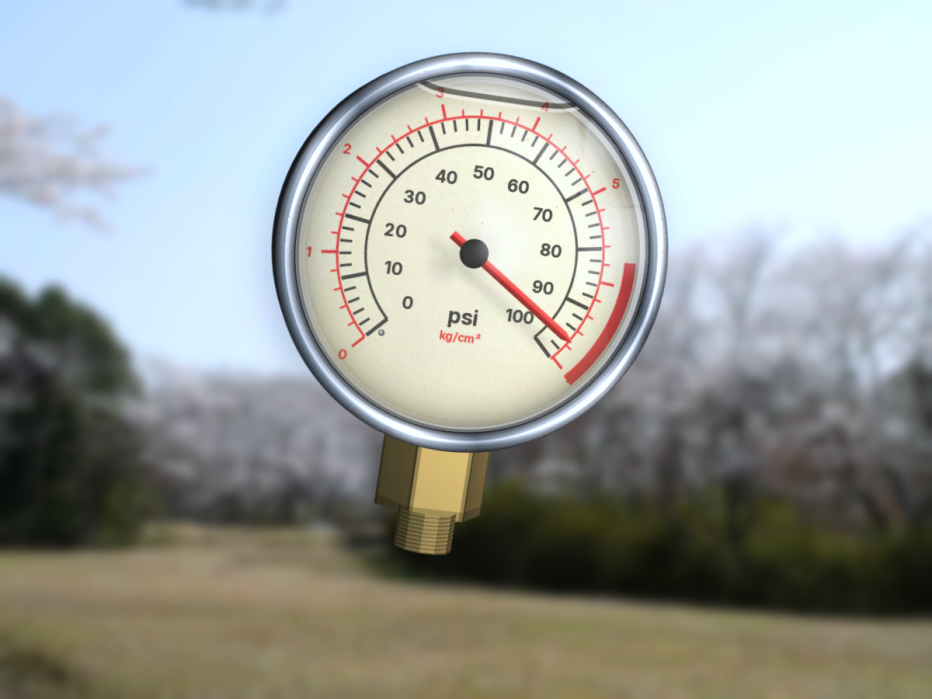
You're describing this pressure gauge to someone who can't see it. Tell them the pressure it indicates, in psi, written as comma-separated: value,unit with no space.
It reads 96,psi
